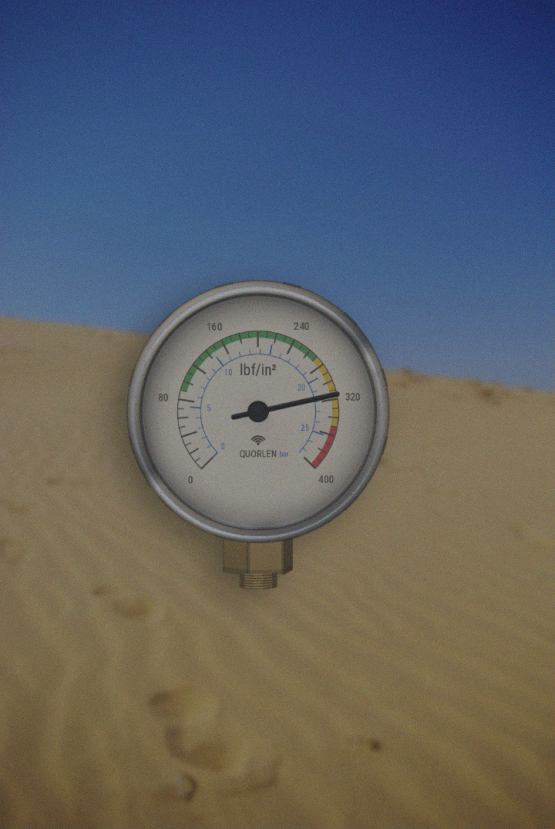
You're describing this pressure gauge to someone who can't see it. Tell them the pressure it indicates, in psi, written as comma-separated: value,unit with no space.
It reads 315,psi
